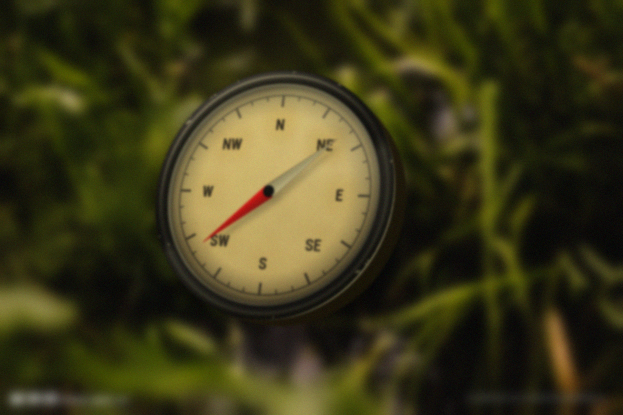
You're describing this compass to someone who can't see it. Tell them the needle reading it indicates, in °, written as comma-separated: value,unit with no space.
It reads 230,°
